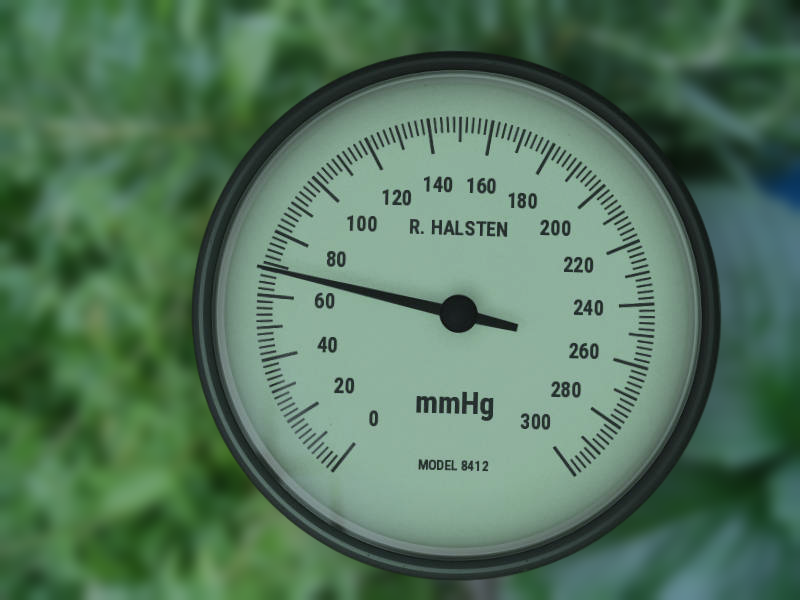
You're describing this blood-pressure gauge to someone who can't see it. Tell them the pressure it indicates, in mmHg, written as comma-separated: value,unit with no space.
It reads 68,mmHg
